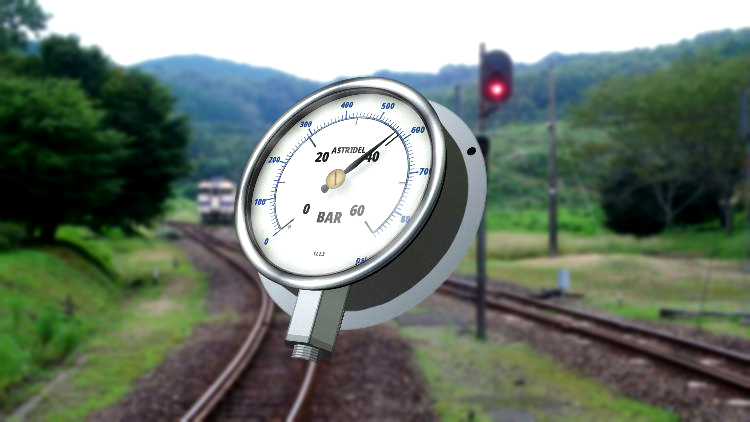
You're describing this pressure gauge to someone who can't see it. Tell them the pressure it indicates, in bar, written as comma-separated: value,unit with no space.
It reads 40,bar
